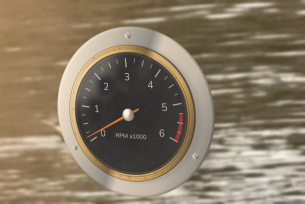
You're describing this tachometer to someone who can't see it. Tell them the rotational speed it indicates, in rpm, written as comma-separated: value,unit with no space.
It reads 125,rpm
